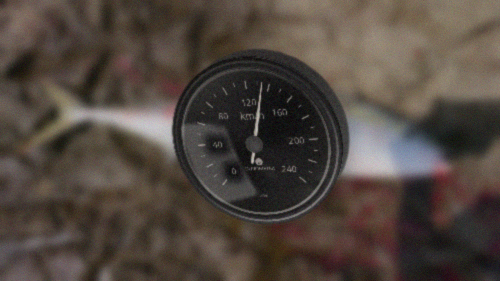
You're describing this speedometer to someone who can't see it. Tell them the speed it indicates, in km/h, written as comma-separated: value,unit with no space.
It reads 135,km/h
